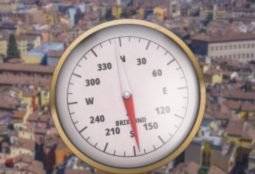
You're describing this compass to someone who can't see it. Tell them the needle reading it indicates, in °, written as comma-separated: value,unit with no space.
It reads 175,°
